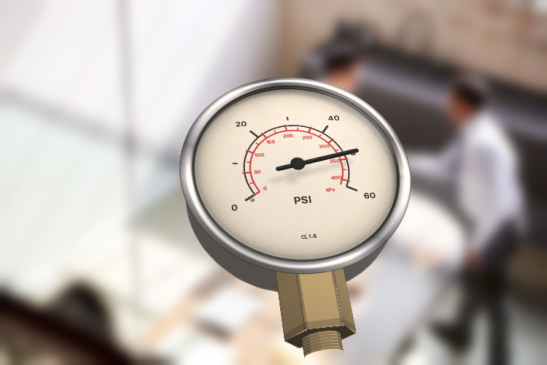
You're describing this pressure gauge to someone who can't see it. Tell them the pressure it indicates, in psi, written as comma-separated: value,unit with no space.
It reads 50,psi
